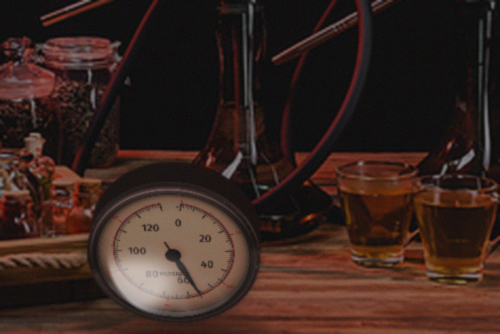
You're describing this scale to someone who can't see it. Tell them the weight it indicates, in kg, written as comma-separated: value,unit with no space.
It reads 55,kg
